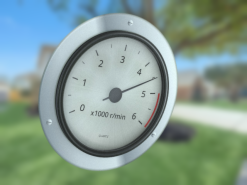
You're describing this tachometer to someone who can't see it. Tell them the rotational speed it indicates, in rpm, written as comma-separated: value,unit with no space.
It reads 4500,rpm
